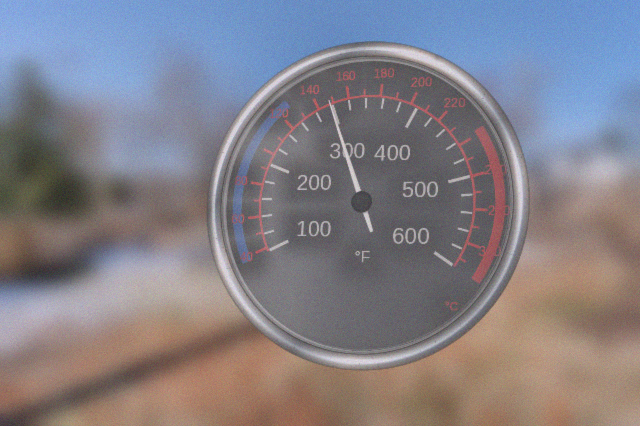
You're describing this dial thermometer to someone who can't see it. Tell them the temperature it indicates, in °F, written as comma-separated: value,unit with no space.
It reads 300,°F
